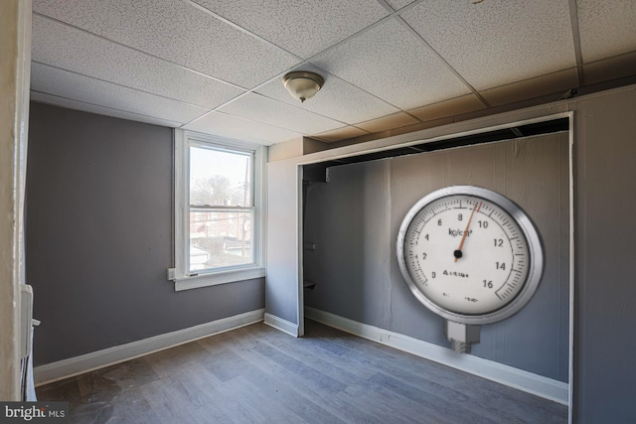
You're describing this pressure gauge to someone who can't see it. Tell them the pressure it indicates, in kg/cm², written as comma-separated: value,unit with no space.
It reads 9,kg/cm²
